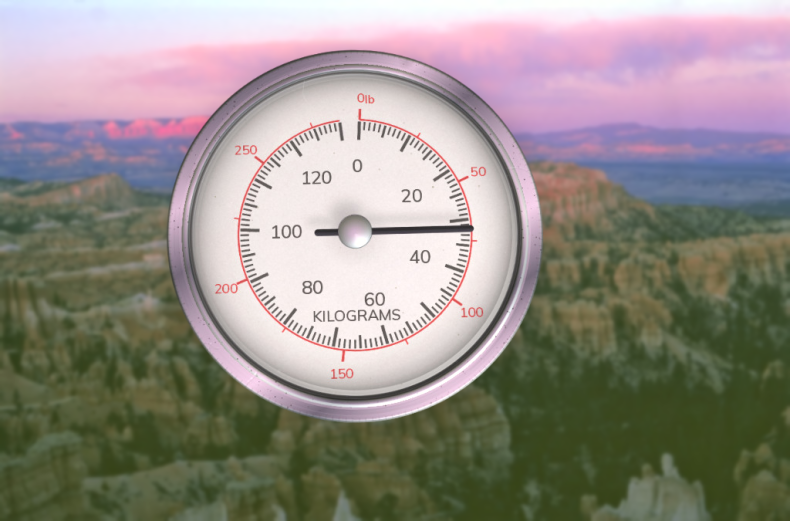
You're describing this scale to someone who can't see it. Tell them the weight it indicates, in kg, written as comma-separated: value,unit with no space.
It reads 32,kg
